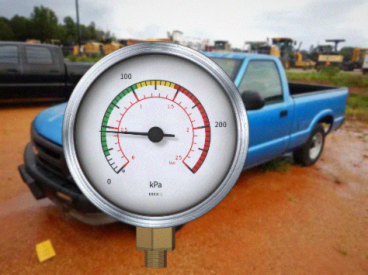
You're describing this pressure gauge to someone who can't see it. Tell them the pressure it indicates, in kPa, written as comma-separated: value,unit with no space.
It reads 45,kPa
